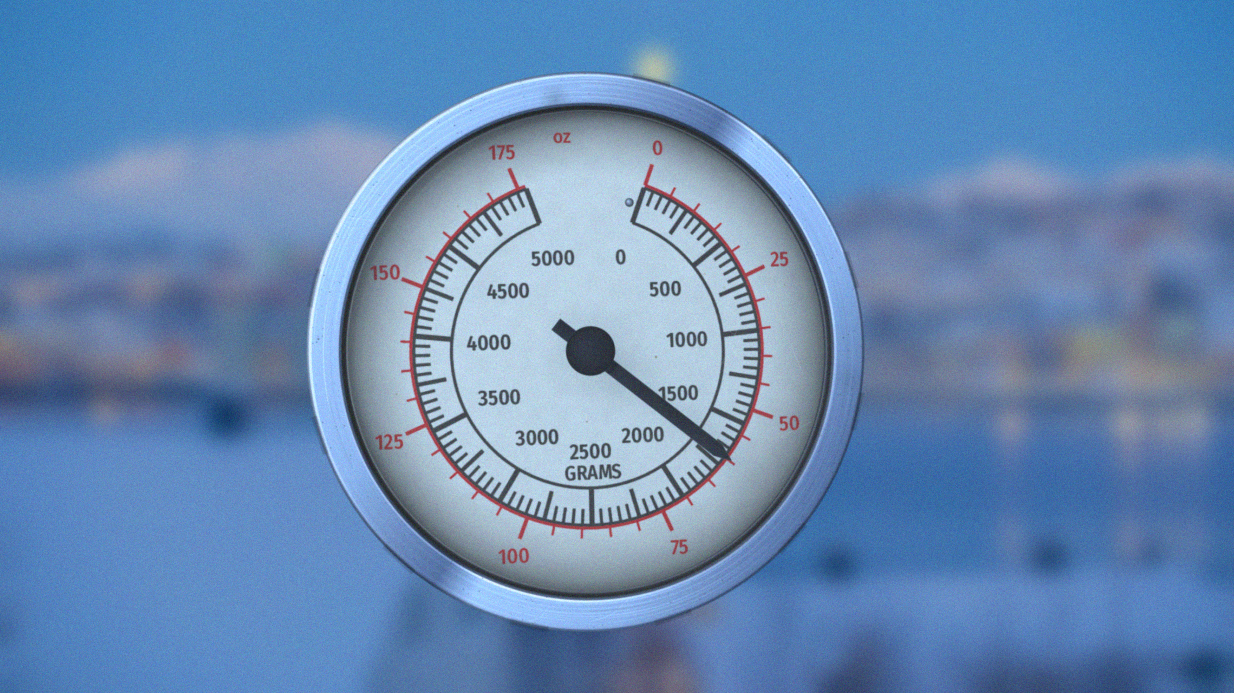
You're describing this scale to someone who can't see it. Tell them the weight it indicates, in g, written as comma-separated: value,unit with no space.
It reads 1700,g
